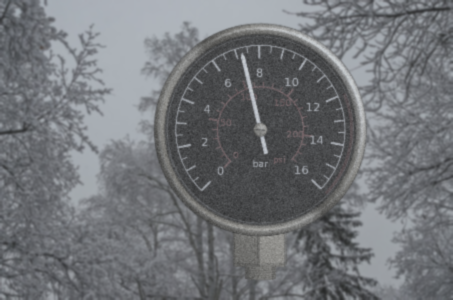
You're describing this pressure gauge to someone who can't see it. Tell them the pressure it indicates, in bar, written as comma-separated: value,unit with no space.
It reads 7.25,bar
